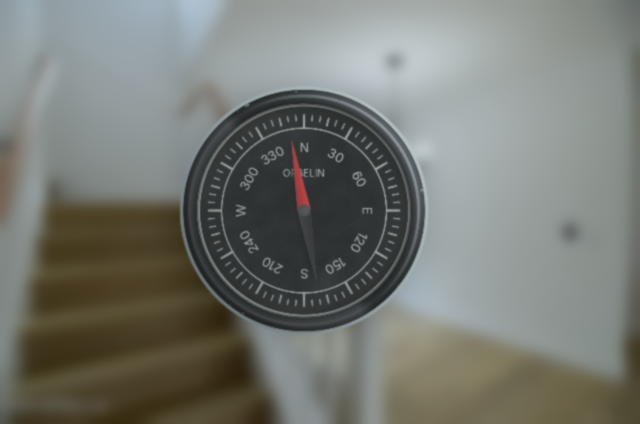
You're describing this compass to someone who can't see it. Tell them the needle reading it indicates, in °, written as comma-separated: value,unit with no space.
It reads 350,°
